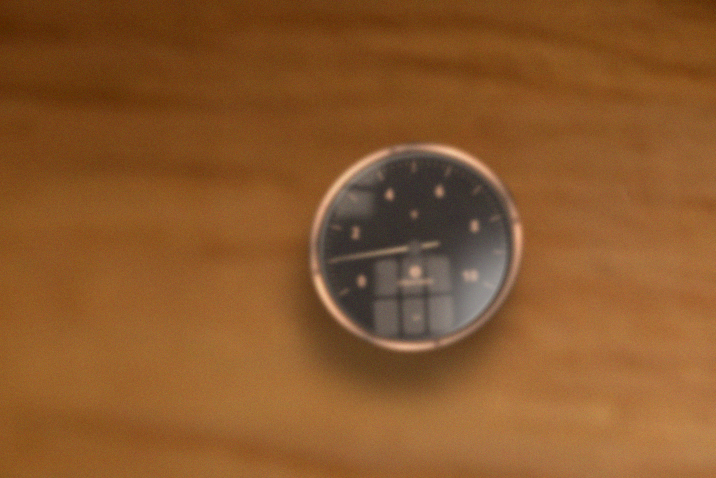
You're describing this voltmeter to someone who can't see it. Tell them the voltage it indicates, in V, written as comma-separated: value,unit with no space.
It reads 1,V
